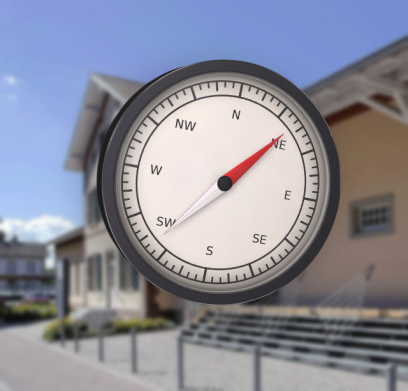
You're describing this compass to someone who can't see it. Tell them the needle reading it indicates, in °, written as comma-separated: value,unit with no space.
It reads 40,°
